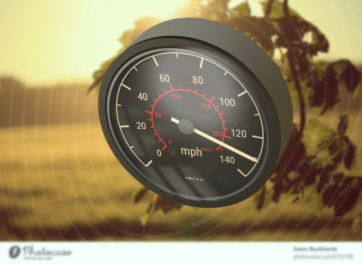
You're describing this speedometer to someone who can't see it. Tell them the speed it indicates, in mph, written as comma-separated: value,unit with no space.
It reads 130,mph
